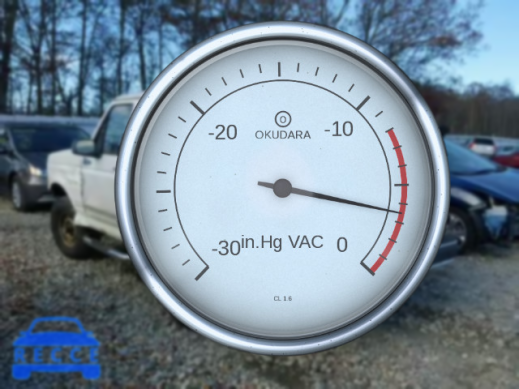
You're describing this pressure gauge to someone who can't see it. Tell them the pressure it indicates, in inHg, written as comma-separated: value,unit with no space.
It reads -3.5,inHg
